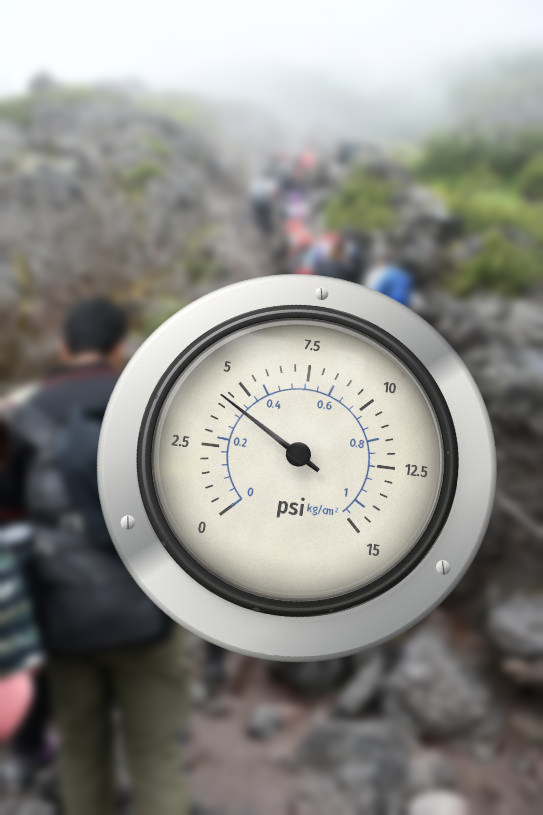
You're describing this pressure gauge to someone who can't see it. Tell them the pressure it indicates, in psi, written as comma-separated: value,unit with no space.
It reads 4.25,psi
